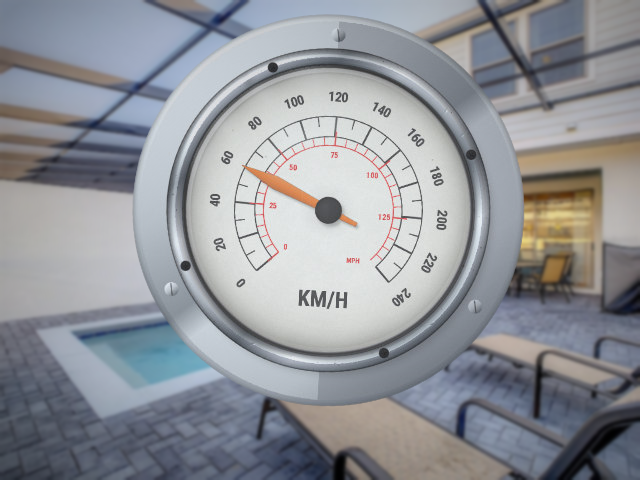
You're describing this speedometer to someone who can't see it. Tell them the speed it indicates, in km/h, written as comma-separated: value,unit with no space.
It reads 60,km/h
